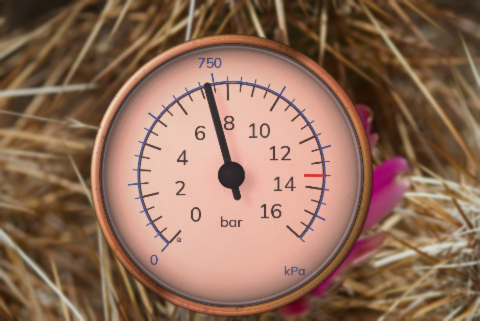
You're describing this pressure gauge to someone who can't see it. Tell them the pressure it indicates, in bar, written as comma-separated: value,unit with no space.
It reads 7.25,bar
